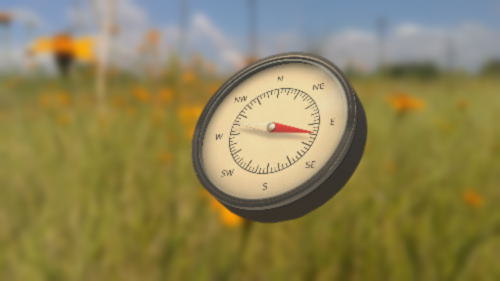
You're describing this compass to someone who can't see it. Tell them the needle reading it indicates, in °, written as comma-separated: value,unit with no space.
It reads 105,°
